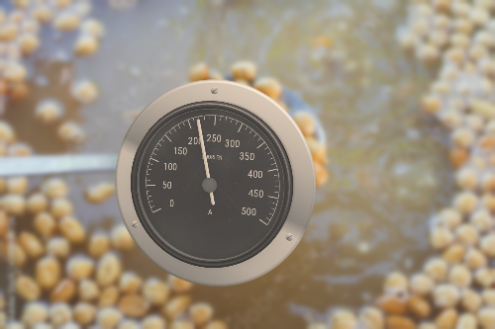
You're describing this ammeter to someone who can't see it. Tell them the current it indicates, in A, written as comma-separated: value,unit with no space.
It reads 220,A
